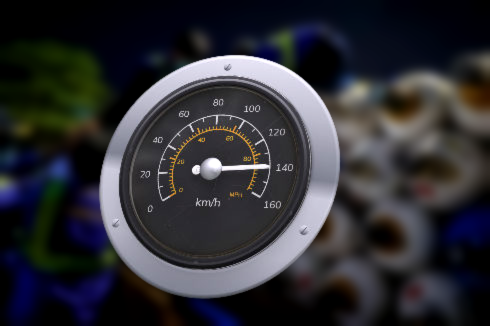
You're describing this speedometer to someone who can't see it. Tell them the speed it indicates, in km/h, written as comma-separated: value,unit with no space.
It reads 140,km/h
